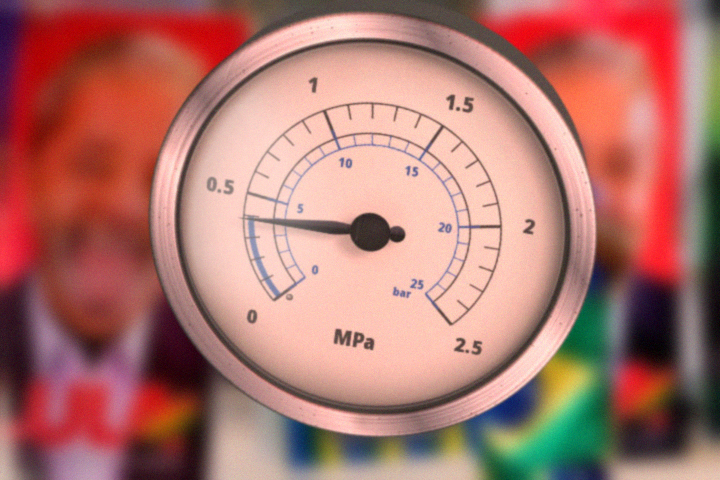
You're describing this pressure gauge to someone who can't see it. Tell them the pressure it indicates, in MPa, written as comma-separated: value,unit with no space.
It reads 0.4,MPa
